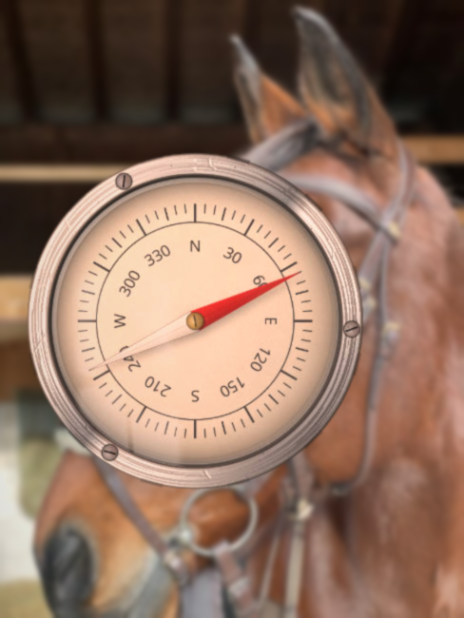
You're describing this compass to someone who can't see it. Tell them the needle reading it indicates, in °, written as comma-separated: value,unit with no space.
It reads 65,°
